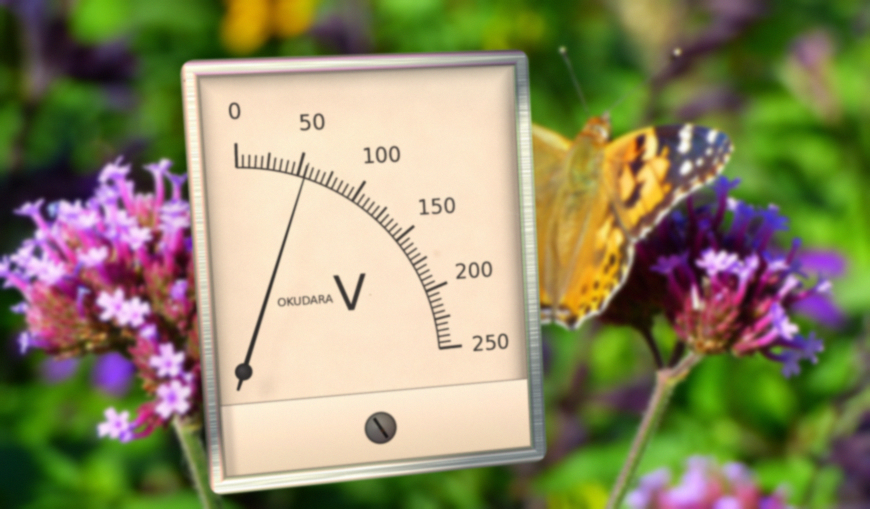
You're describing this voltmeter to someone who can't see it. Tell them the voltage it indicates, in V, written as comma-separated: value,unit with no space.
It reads 55,V
